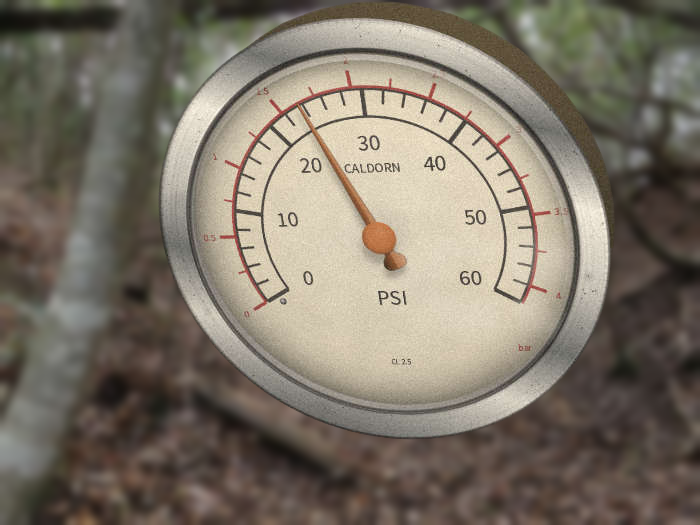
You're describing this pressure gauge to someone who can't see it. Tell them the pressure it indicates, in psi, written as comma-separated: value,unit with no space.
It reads 24,psi
